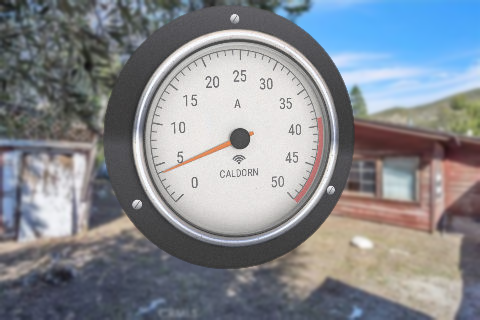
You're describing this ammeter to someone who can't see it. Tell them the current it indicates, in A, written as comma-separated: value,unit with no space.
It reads 4,A
